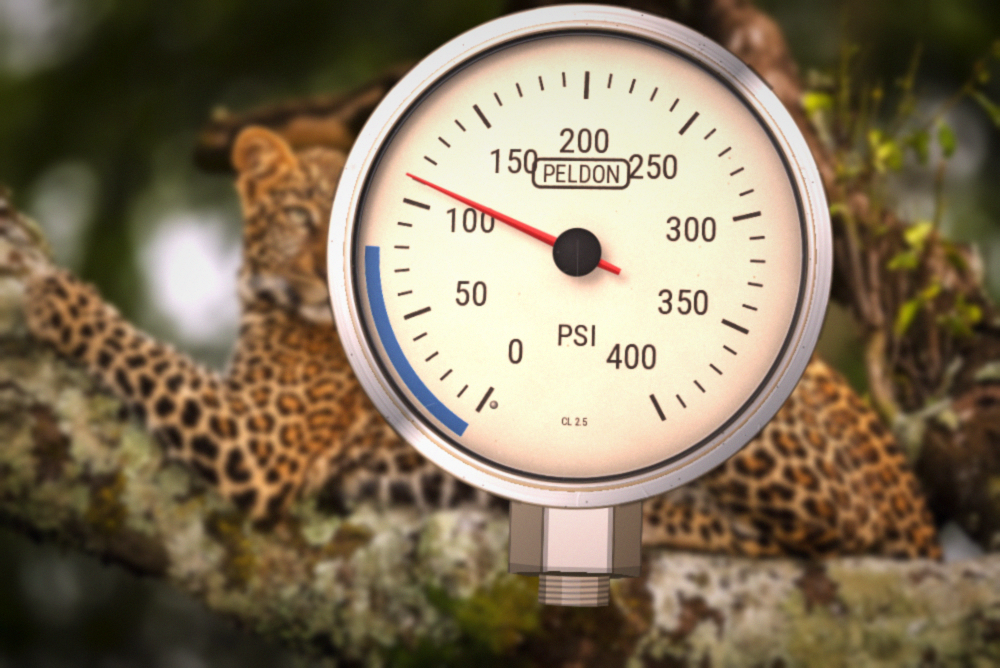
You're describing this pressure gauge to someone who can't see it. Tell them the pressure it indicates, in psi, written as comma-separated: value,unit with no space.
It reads 110,psi
